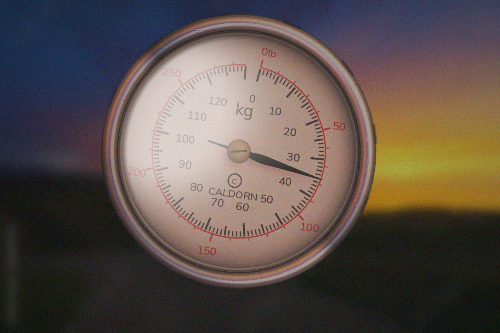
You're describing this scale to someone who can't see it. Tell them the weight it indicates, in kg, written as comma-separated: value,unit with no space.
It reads 35,kg
